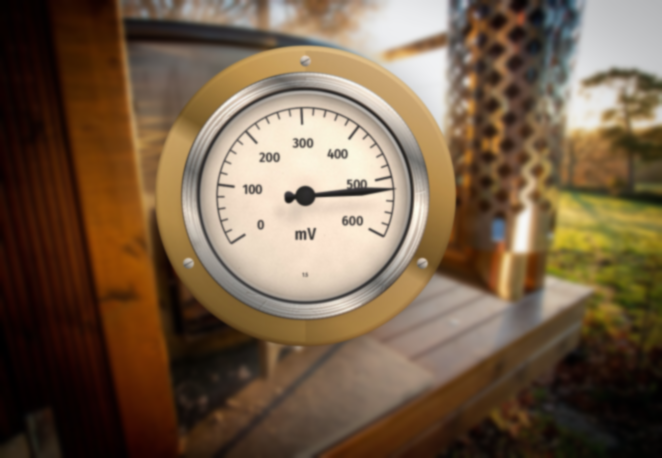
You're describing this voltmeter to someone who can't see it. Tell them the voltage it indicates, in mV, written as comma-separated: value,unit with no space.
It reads 520,mV
